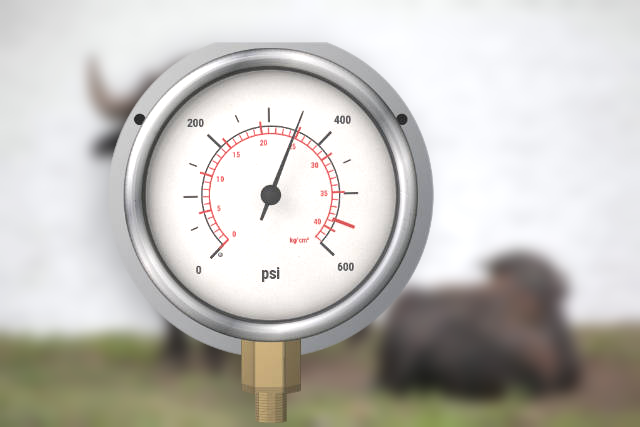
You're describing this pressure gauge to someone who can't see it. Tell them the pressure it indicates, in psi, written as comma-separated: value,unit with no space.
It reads 350,psi
